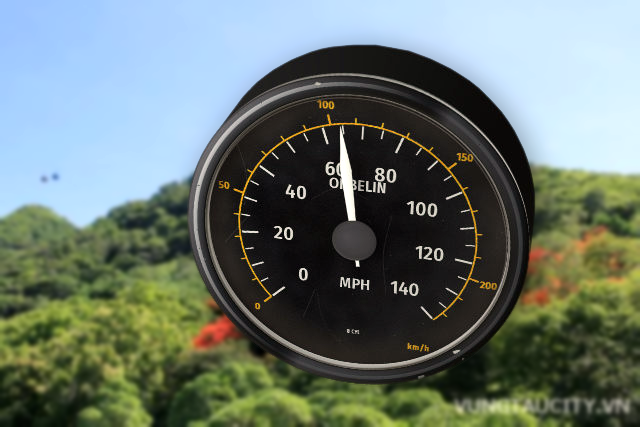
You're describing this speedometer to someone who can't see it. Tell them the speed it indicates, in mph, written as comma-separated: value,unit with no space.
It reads 65,mph
